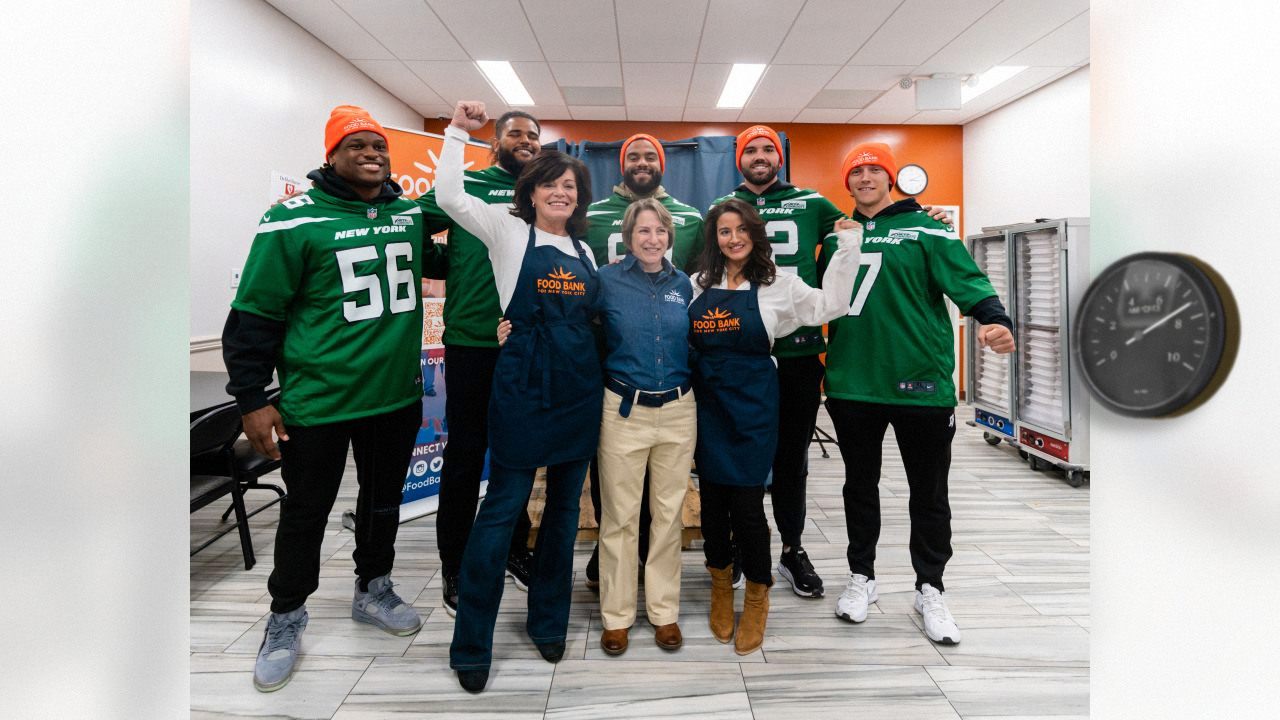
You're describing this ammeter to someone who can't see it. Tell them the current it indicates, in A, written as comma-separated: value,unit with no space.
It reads 7.5,A
